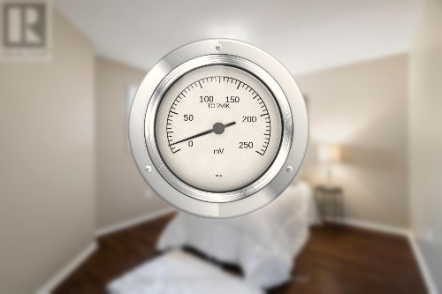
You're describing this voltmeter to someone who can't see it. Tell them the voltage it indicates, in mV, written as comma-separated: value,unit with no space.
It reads 10,mV
